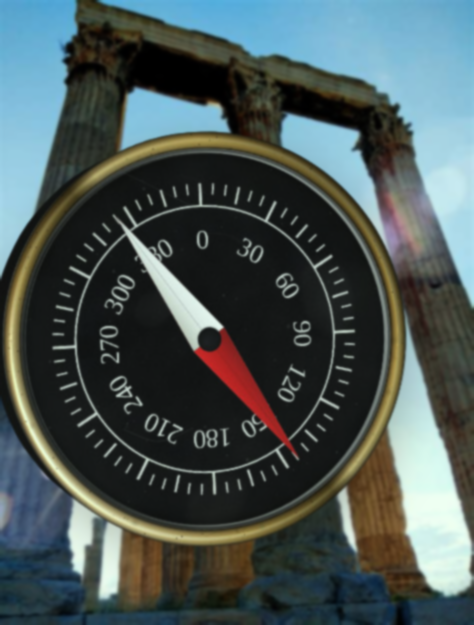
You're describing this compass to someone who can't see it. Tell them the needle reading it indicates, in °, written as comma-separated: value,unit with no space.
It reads 145,°
